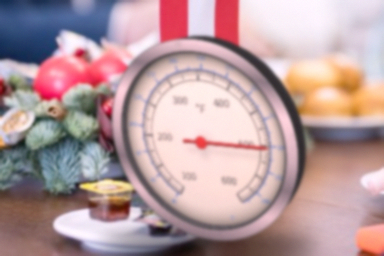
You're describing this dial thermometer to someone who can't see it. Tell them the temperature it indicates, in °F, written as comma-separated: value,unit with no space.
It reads 500,°F
